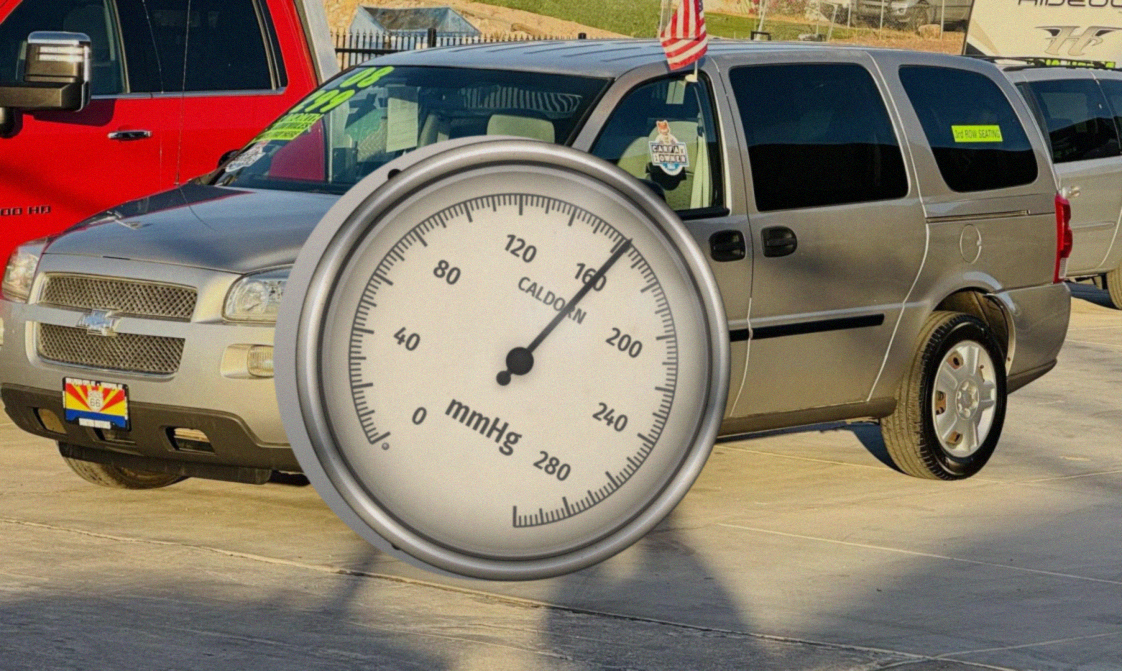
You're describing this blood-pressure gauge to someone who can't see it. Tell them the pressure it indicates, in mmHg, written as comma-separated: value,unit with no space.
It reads 162,mmHg
